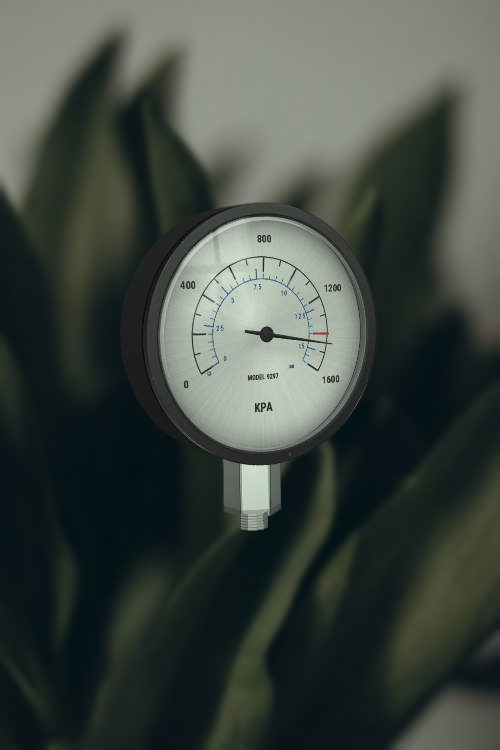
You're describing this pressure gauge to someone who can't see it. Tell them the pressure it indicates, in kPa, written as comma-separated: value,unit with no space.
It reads 1450,kPa
